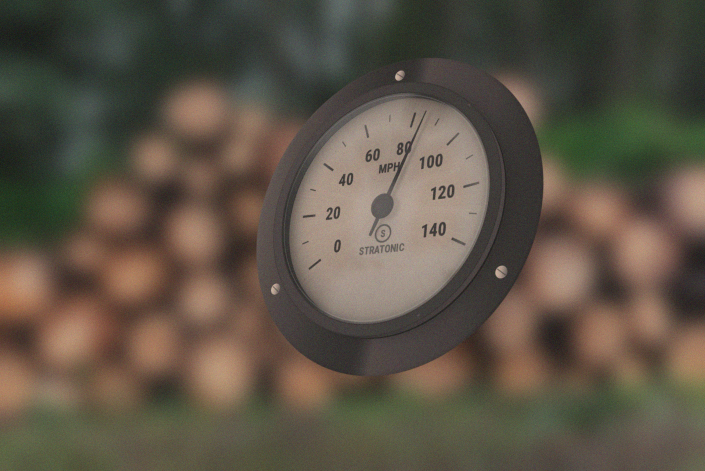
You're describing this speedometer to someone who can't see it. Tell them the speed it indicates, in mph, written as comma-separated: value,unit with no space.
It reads 85,mph
